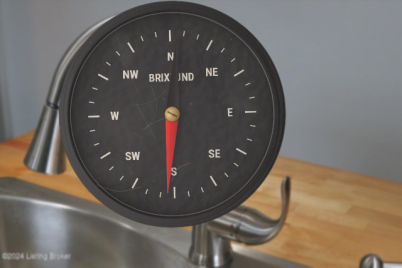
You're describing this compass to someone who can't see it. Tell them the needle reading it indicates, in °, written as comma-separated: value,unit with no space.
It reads 185,°
